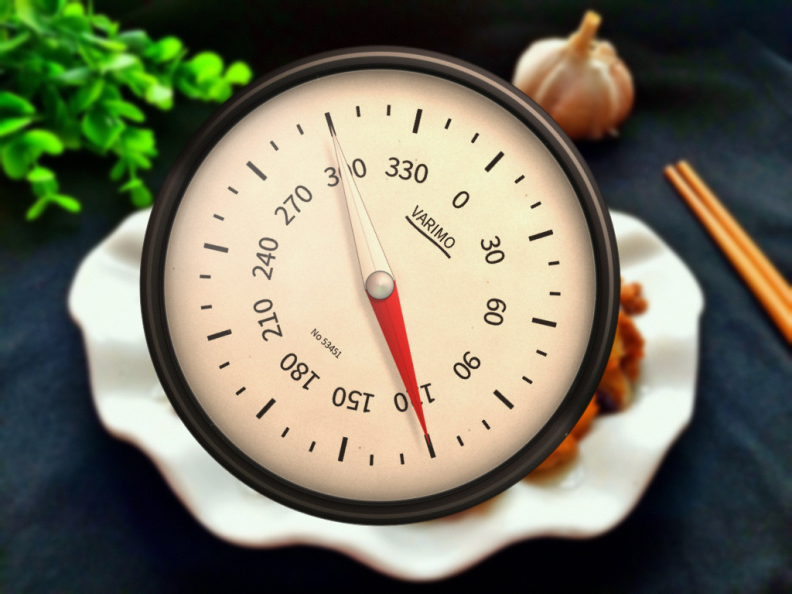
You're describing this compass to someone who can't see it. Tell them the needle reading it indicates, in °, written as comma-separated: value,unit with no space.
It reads 120,°
